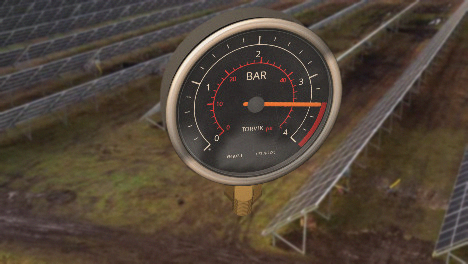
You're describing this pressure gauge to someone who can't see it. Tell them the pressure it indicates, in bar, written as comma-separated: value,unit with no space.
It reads 3.4,bar
